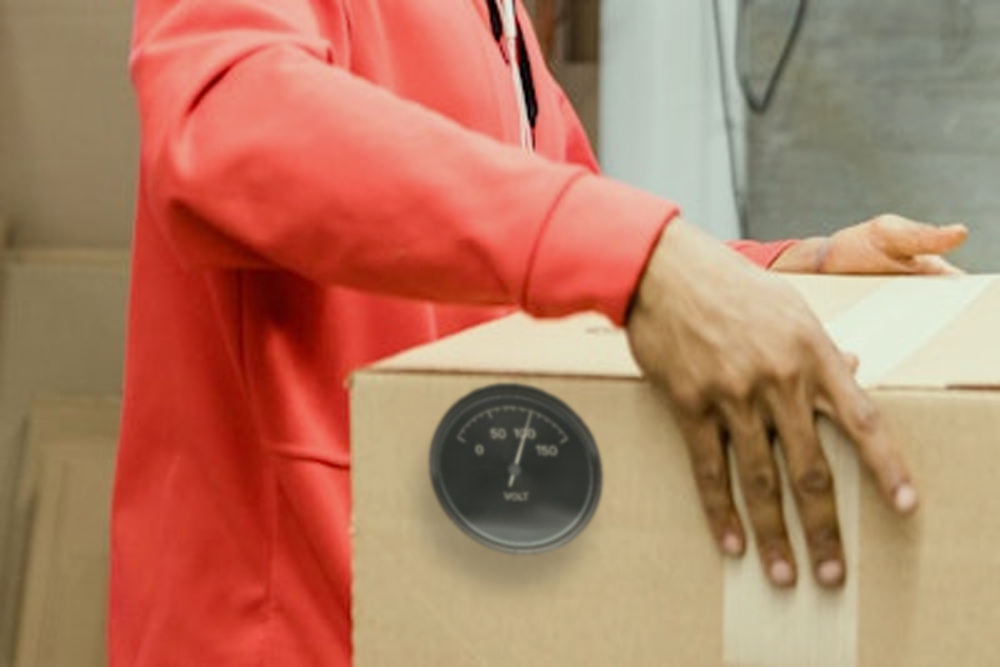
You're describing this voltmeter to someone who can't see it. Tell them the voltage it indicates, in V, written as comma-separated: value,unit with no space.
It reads 100,V
